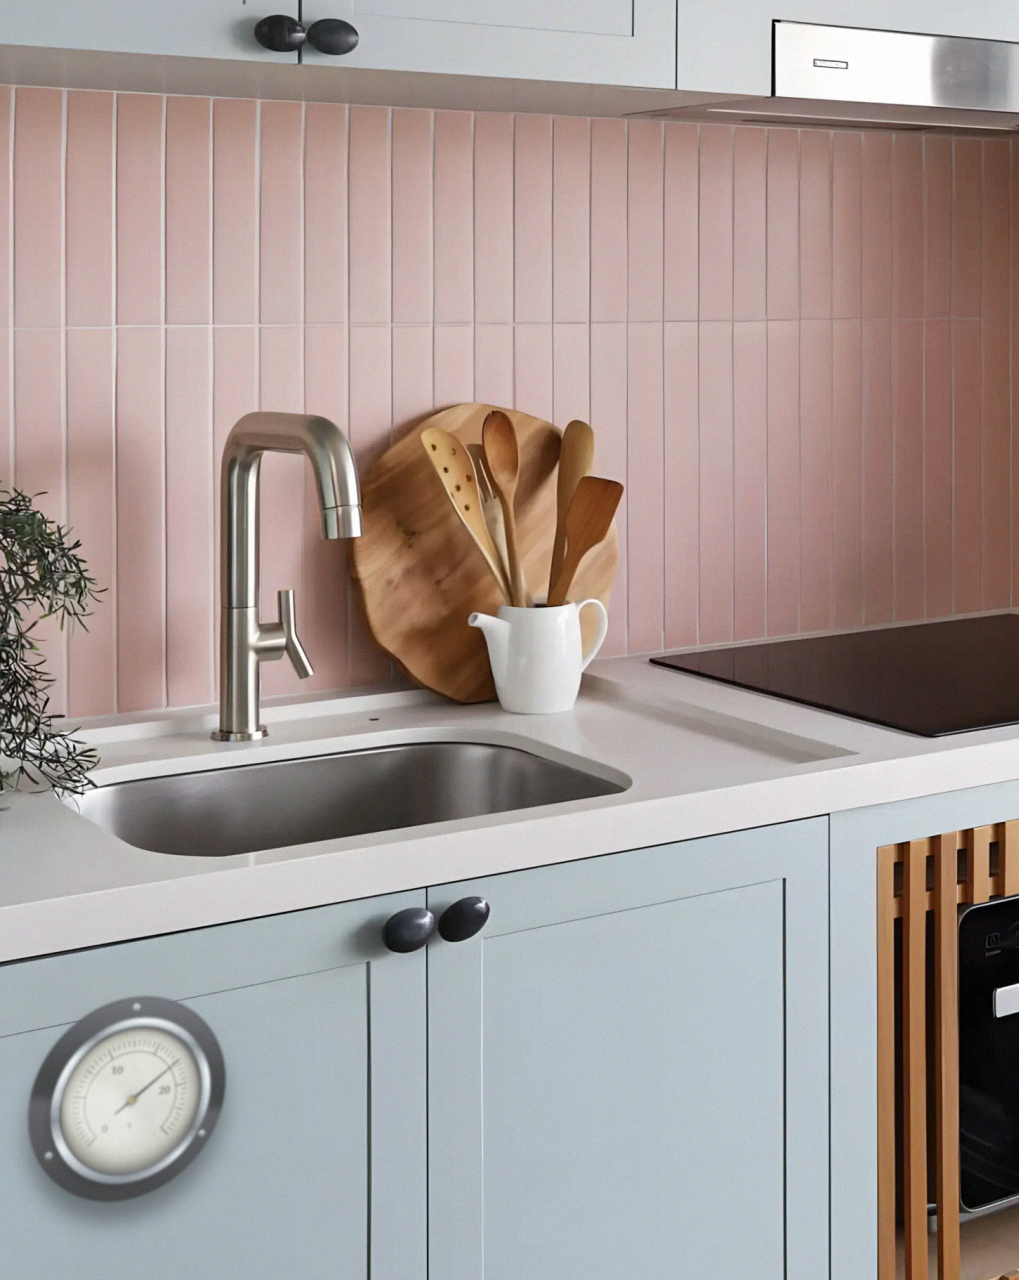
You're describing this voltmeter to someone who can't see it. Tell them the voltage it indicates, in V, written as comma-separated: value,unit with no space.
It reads 17.5,V
